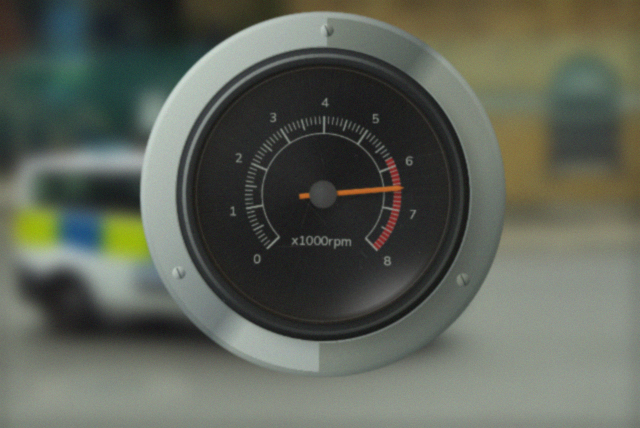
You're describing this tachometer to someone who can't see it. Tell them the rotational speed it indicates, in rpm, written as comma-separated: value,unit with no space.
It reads 6500,rpm
